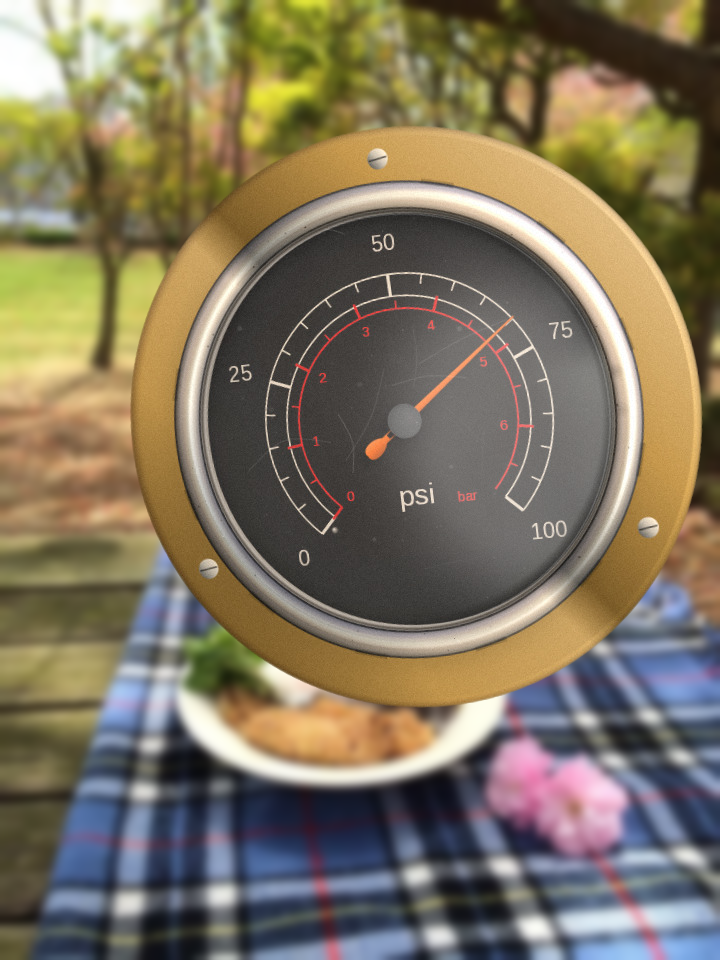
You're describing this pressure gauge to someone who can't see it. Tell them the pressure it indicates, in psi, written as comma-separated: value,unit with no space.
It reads 70,psi
